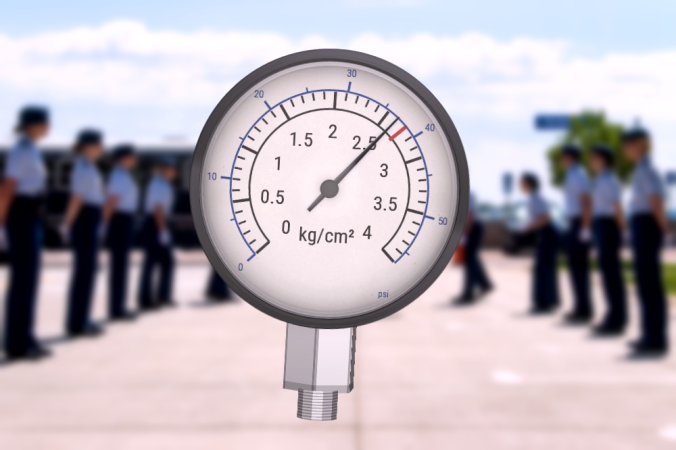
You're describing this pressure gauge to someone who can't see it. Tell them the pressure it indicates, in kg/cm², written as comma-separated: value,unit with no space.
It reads 2.6,kg/cm²
